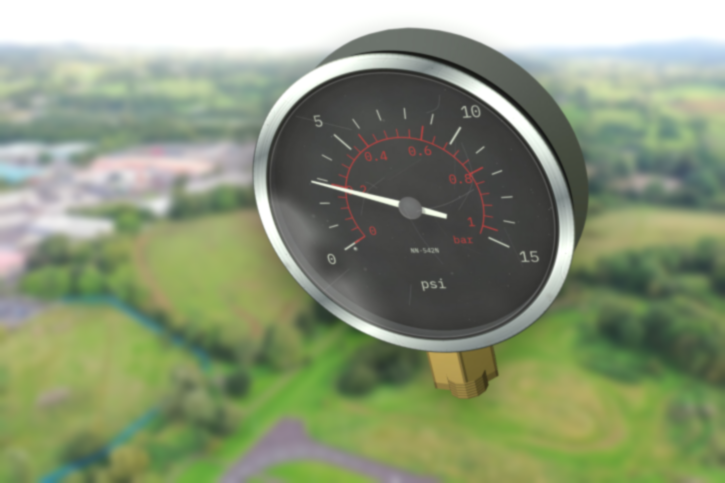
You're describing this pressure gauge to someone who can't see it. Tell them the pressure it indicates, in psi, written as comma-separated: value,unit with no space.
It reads 3,psi
